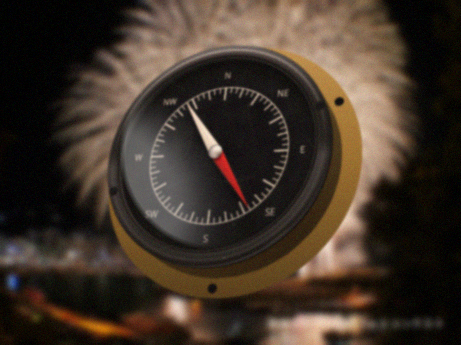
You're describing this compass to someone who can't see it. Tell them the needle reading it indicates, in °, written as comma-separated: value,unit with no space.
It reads 145,°
